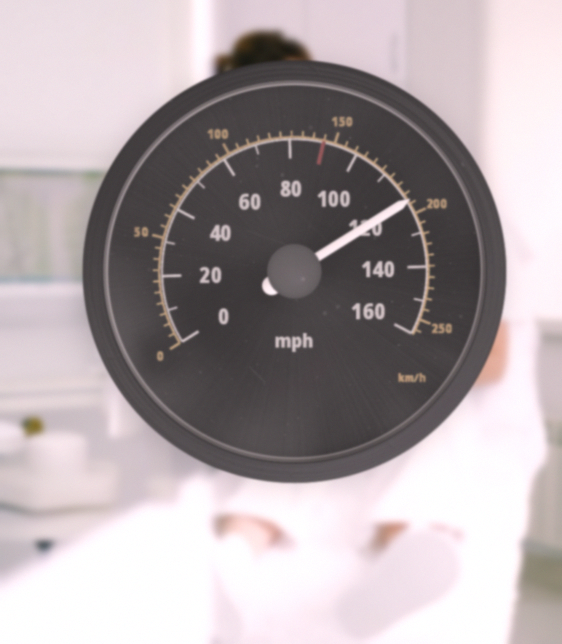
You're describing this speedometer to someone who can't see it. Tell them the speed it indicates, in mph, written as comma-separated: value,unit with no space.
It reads 120,mph
